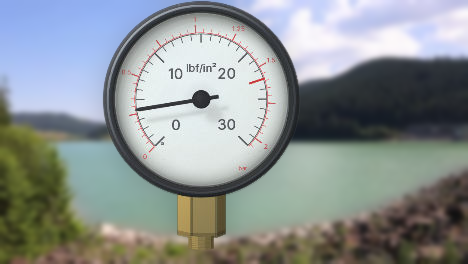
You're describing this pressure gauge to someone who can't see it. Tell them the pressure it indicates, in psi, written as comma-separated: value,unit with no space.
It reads 4,psi
